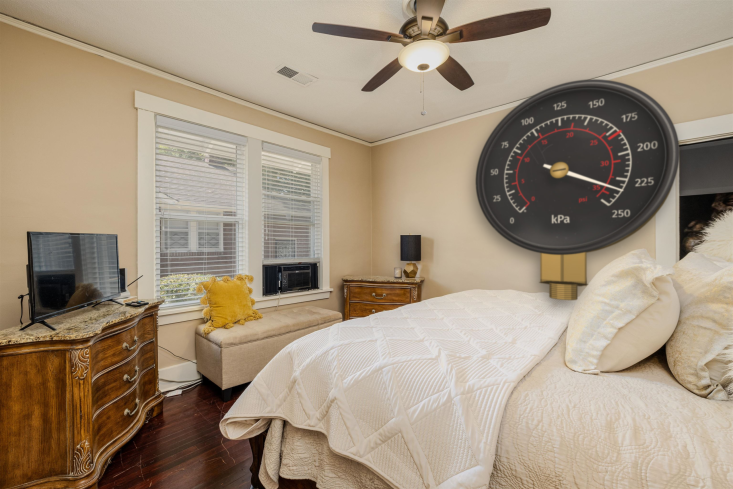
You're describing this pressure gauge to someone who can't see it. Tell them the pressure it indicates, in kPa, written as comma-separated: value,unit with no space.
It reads 235,kPa
